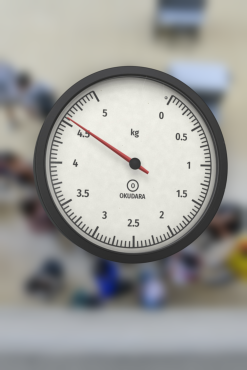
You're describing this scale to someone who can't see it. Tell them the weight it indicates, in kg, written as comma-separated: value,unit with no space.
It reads 4.55,kg
